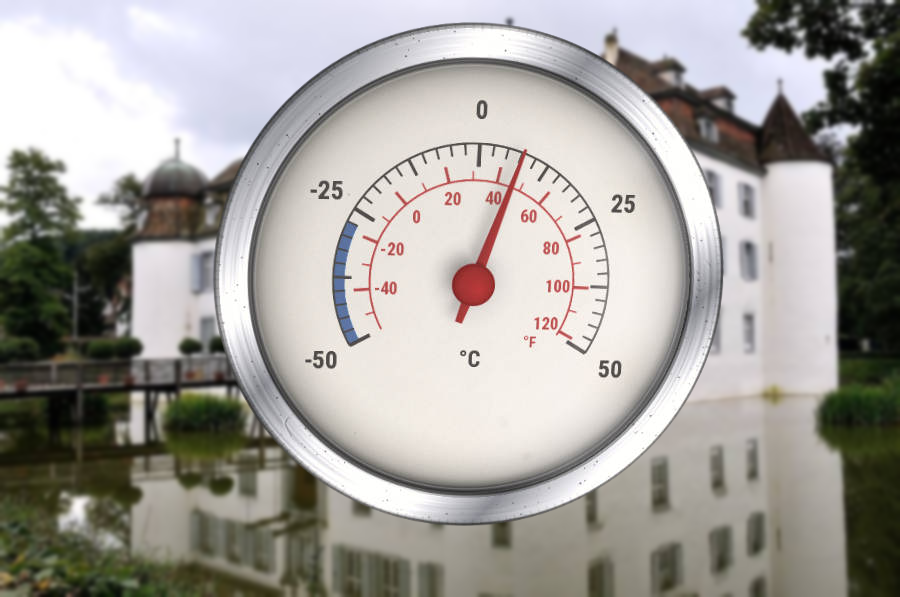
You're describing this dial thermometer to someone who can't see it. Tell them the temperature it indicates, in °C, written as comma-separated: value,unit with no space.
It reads 7.5,°C
